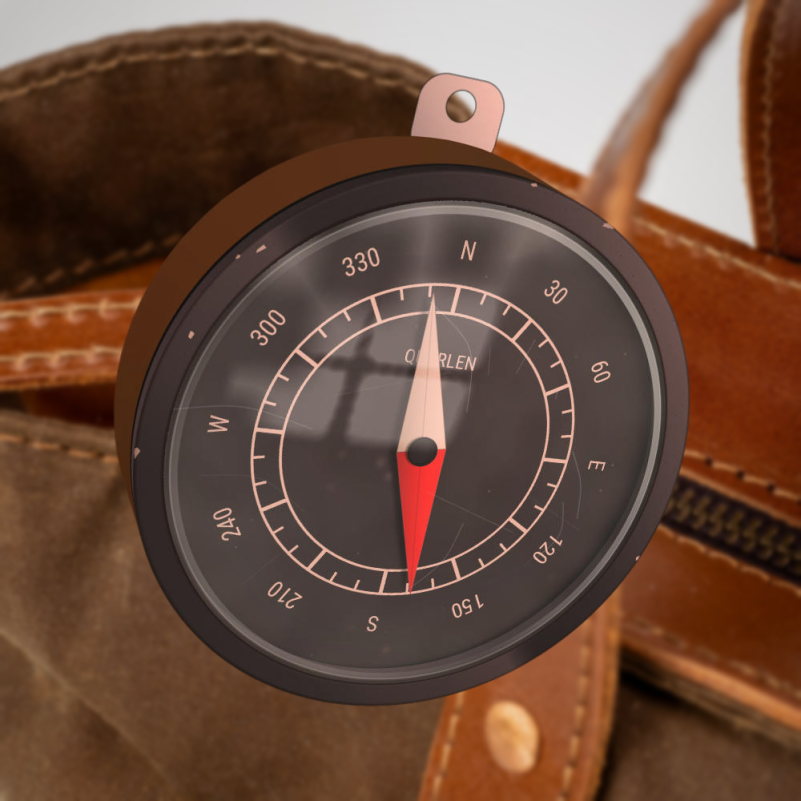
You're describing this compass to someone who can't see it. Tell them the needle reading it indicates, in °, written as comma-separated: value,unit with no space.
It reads 170,°
